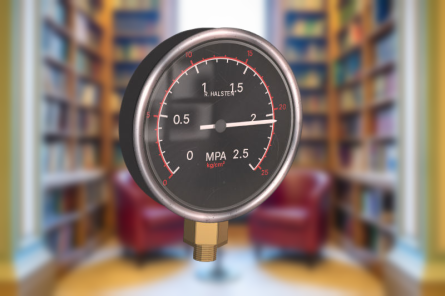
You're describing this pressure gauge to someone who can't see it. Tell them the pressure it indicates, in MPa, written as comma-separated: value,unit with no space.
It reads 2.05,MPa
